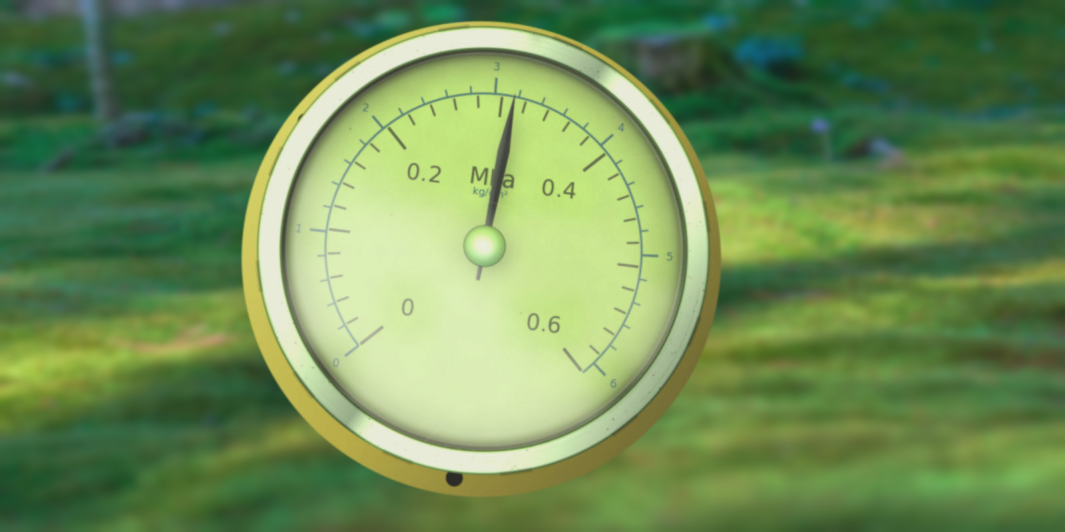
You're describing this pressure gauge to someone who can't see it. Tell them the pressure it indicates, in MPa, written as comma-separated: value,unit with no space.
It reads 0.31,MPa
